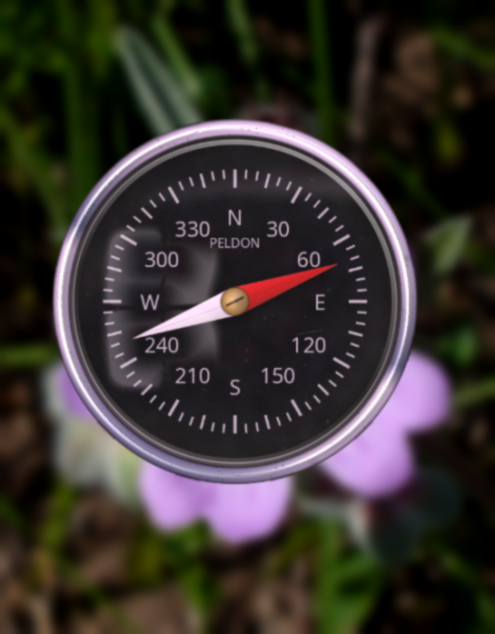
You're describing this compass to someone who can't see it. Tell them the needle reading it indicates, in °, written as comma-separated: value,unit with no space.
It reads 70,°
